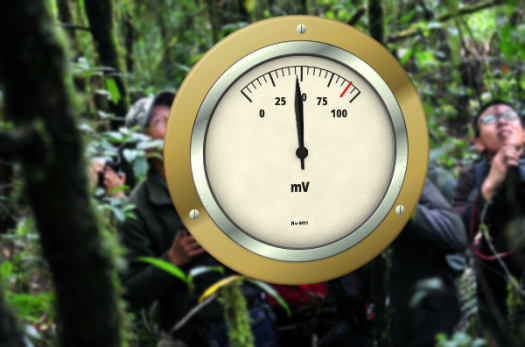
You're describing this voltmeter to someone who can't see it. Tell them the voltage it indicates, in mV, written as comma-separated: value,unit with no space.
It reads 45,mV
